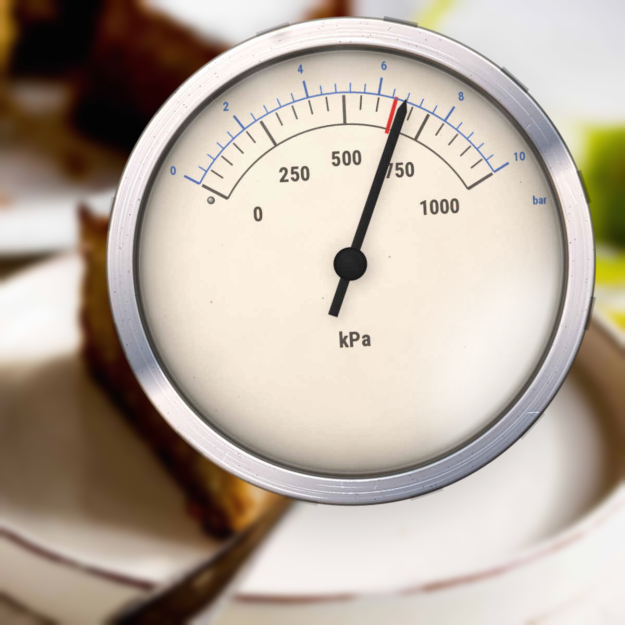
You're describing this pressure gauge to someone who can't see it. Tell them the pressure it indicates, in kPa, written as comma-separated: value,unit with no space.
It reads 675,kPa
